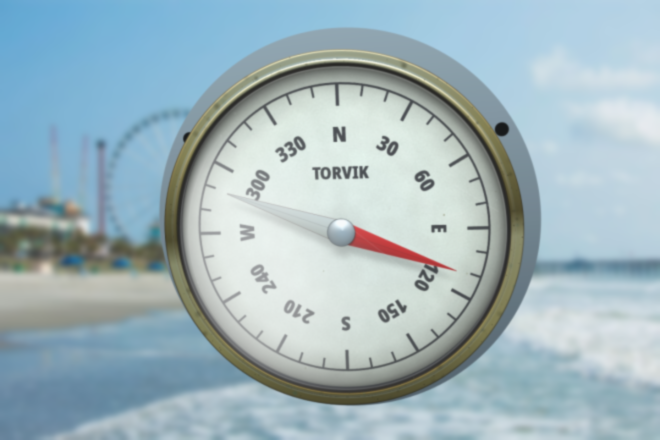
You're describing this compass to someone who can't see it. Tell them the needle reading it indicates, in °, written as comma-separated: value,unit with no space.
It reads 110,°
